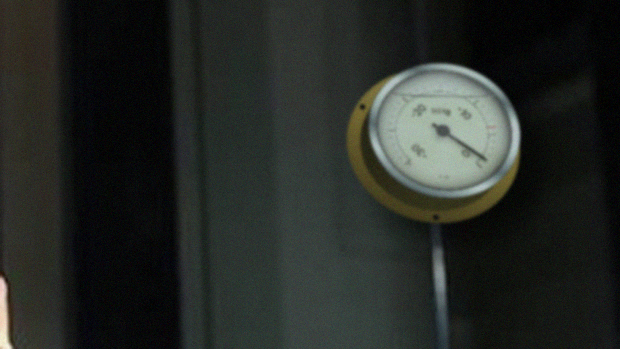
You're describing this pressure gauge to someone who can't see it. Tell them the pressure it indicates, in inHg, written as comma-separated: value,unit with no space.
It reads -1,inHg
